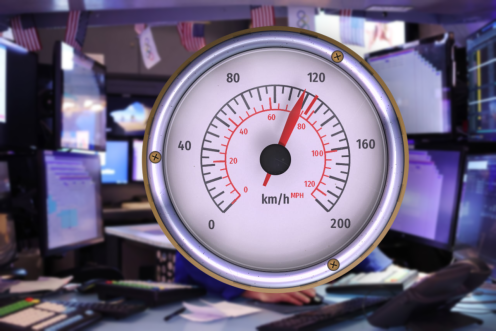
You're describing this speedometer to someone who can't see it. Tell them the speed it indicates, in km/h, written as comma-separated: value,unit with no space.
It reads 117.5,km/h
